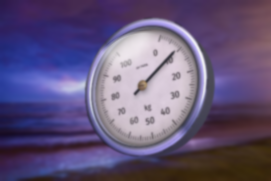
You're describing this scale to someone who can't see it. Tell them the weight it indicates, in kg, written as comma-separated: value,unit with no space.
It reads 10,kg
